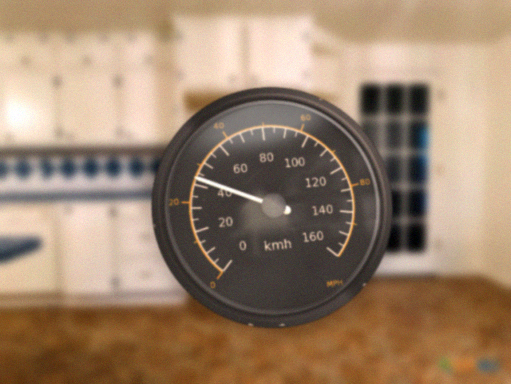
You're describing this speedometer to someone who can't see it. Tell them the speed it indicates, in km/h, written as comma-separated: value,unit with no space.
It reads 42.5,km/h
